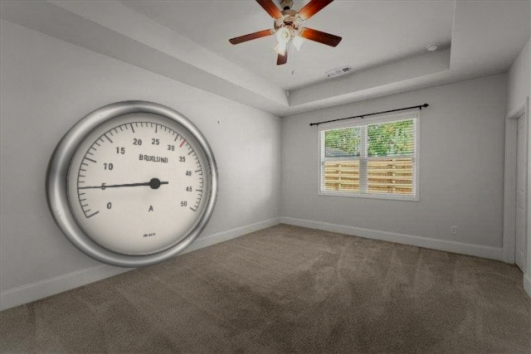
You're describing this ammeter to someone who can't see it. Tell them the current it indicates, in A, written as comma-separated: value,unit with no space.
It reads 5,A
